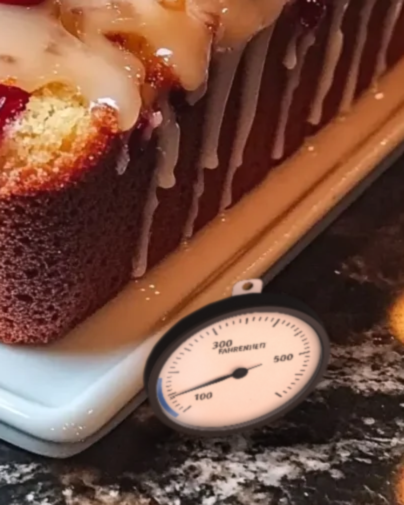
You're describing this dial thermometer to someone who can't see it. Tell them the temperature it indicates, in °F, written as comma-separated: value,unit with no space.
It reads 150,°F
